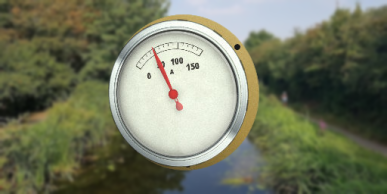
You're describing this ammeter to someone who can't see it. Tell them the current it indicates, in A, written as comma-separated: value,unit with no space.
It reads 50,A
